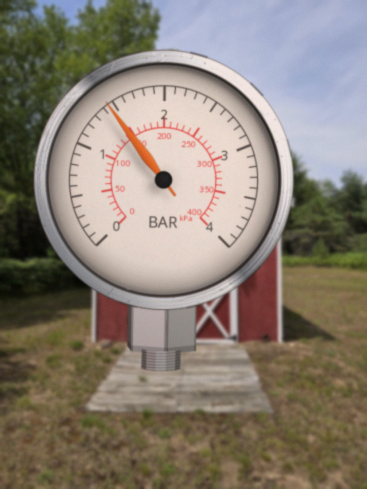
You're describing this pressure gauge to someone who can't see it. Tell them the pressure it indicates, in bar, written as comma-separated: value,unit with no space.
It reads 1.45,bar
